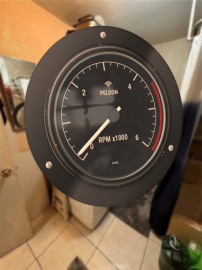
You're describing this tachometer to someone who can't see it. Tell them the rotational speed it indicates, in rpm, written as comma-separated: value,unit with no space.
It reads 200,rpm
